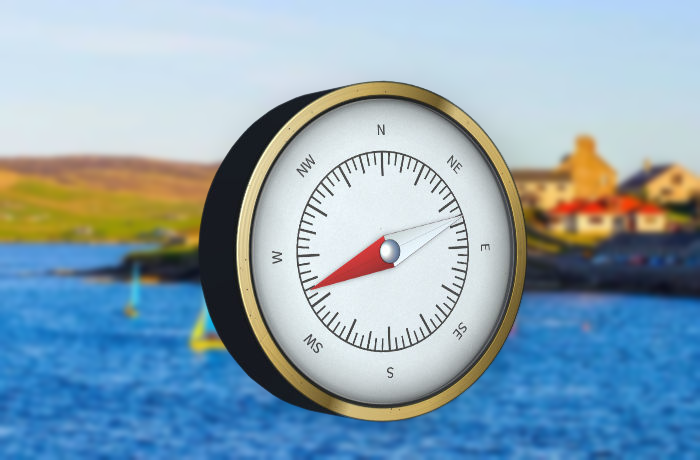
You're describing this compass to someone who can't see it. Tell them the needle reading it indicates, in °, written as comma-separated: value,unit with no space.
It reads 250,°
